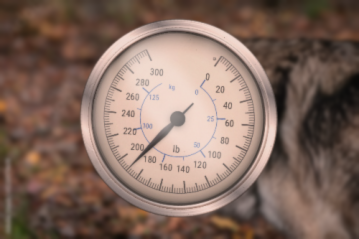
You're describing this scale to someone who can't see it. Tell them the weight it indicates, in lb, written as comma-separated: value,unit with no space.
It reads 190,lb
